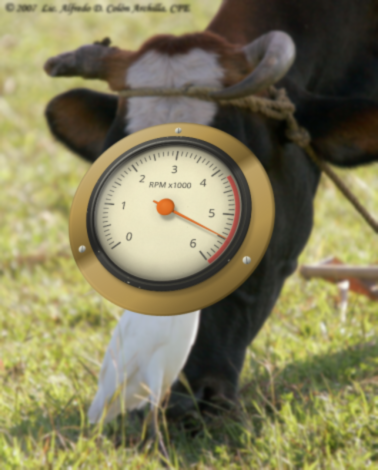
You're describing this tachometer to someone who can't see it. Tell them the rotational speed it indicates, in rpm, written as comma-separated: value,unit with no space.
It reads 5500,rpm
